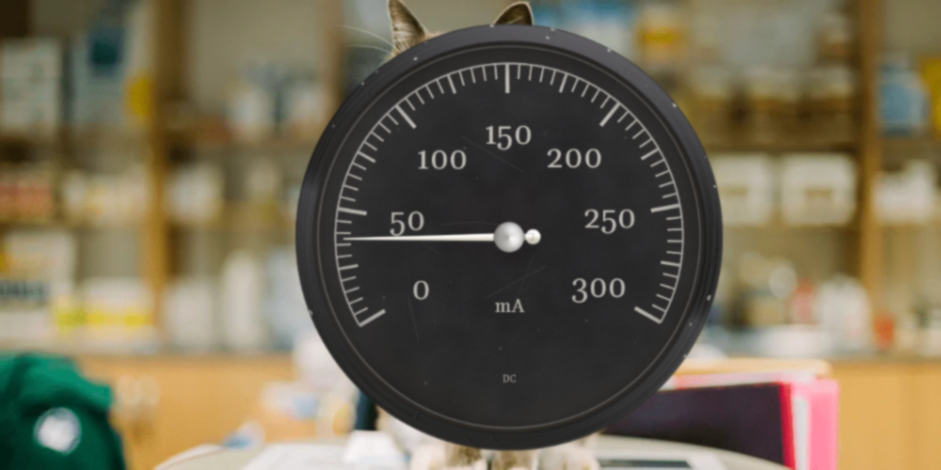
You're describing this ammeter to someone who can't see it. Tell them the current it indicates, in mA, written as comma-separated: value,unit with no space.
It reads 37.5,mA
